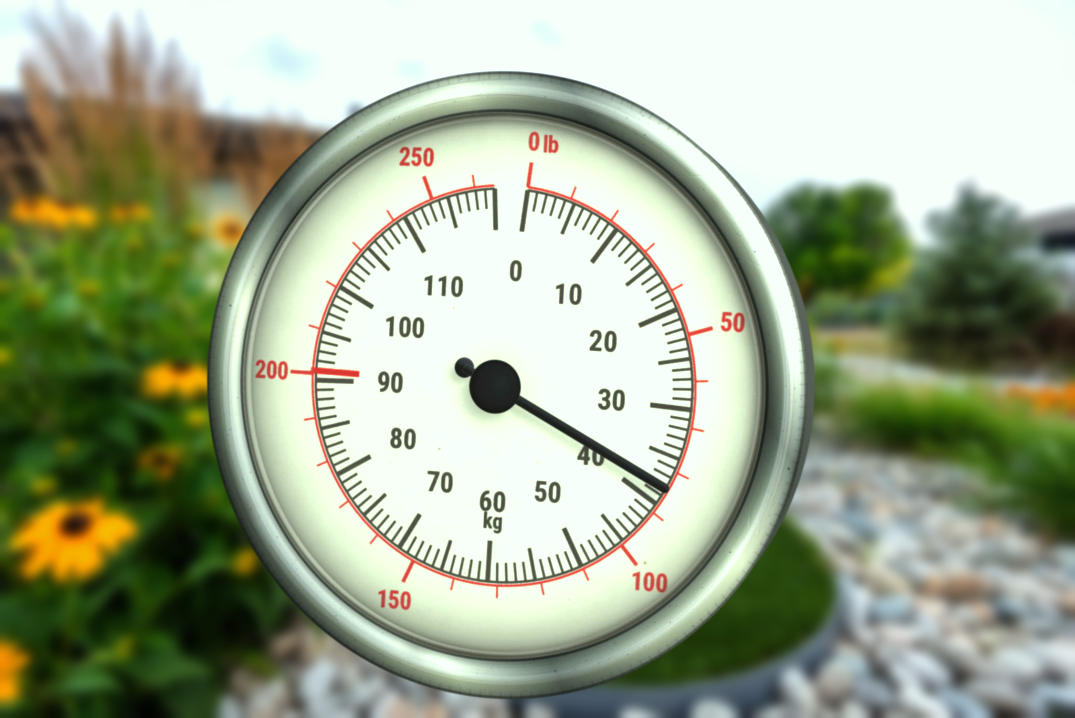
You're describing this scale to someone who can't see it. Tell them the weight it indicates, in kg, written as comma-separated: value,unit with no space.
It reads 38,kg
